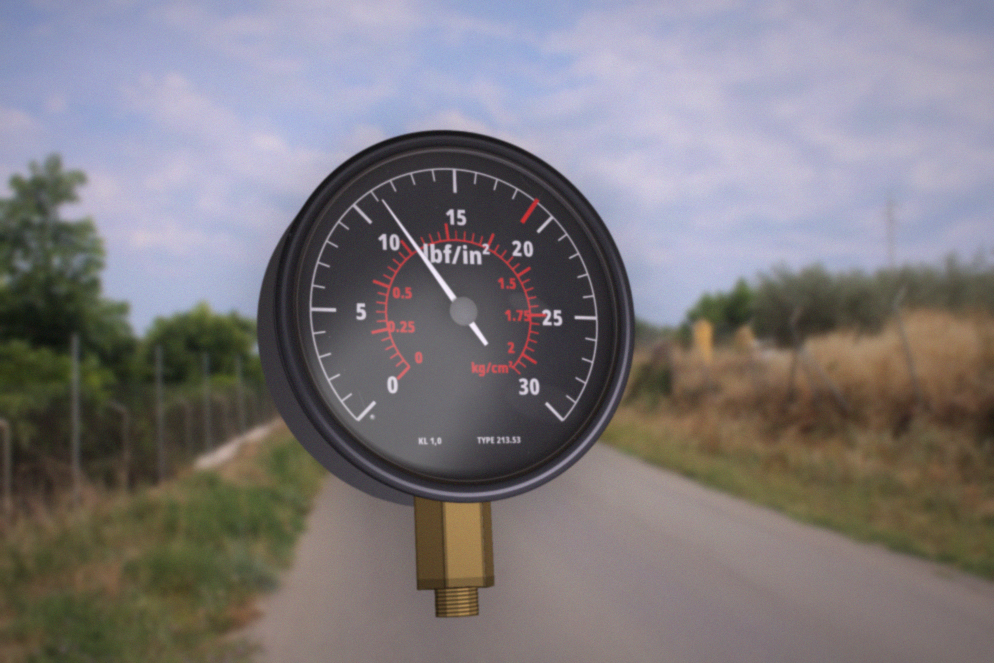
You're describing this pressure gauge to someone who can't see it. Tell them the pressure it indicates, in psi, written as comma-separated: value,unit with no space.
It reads 11,psi
